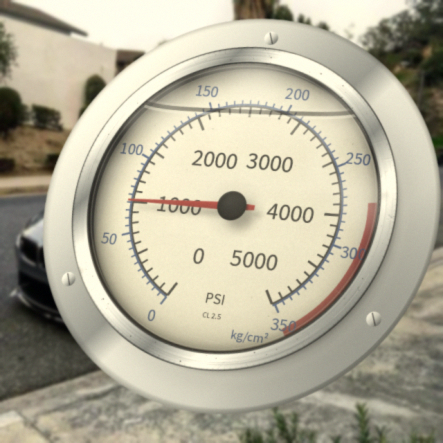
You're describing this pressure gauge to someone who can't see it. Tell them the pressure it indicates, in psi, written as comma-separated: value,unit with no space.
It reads 1000,psi
